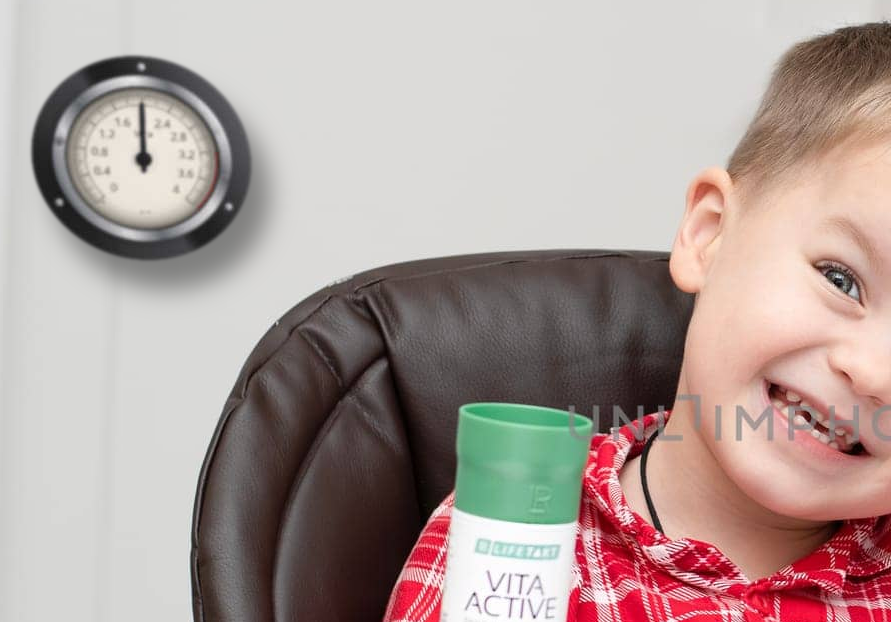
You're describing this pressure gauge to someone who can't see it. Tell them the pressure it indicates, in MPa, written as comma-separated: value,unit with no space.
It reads 2,MPa
